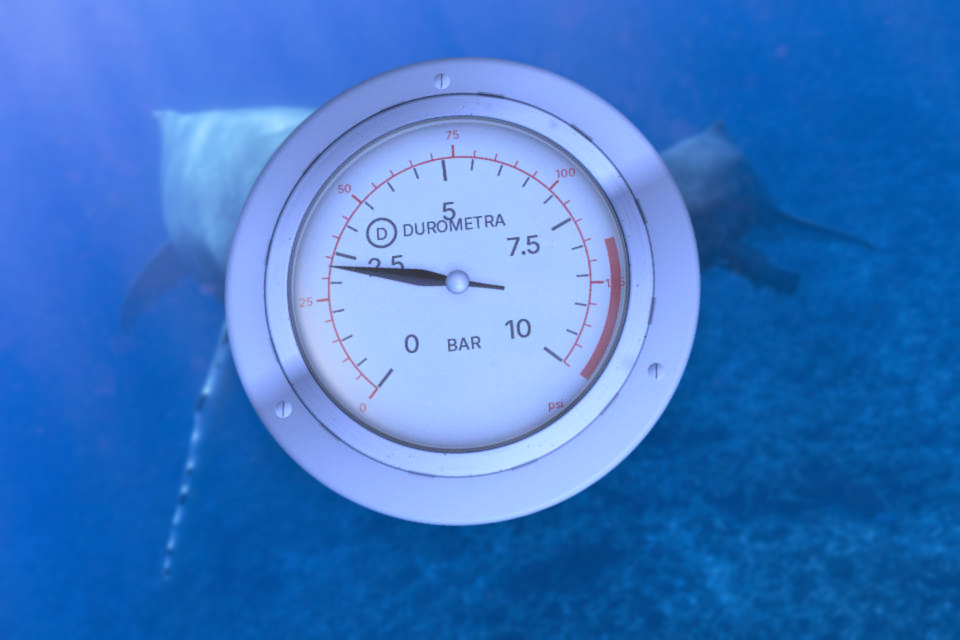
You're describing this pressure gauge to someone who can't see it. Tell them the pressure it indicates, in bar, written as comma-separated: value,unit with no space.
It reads 2.25,bar
